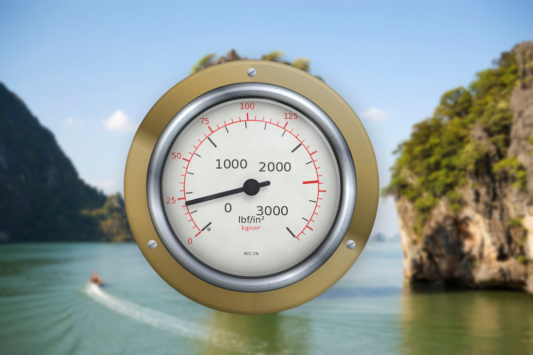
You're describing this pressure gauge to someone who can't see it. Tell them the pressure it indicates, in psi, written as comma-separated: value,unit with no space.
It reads 300,psi
